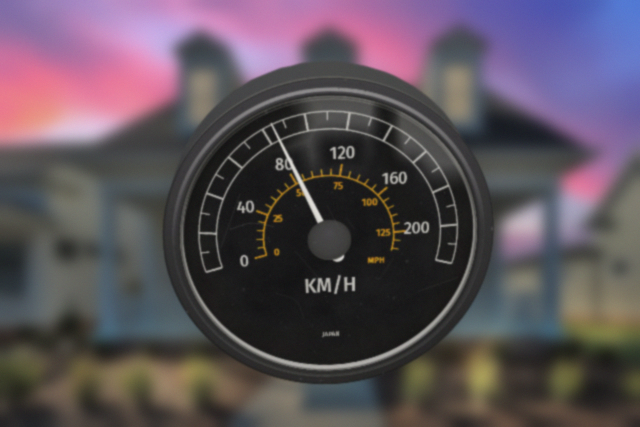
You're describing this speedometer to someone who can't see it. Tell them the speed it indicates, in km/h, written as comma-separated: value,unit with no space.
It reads 85,km/h
